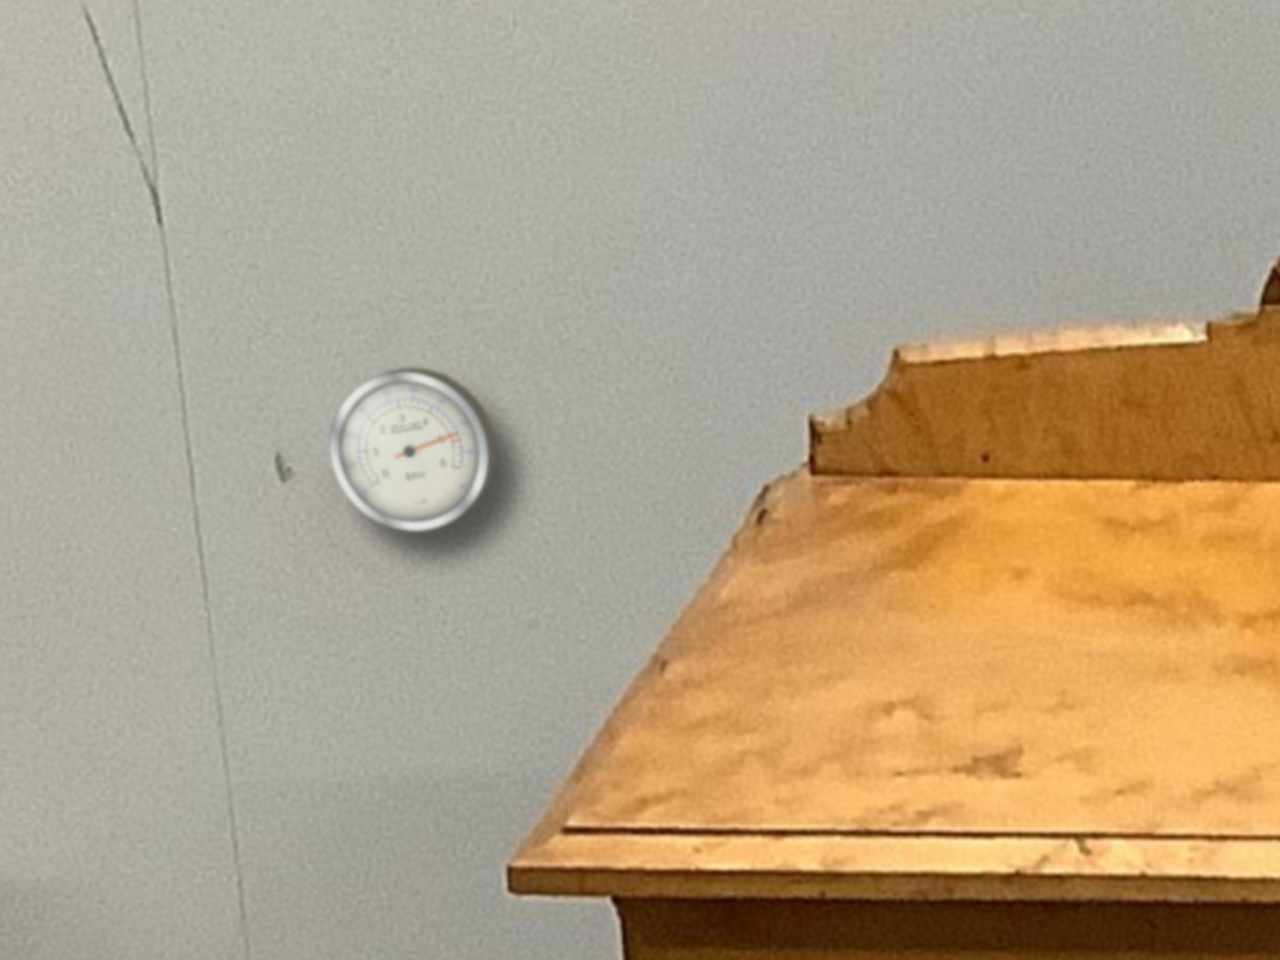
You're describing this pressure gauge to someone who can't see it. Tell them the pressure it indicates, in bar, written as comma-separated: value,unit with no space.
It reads 5,bar
